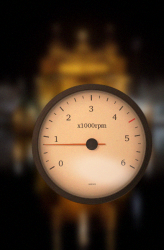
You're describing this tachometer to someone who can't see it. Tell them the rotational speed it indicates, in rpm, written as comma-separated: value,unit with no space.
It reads 750,rpm
